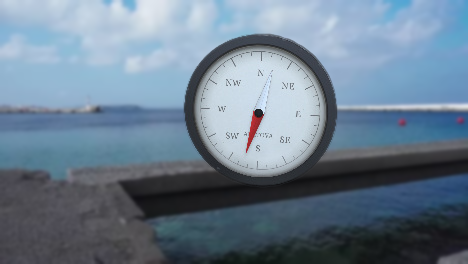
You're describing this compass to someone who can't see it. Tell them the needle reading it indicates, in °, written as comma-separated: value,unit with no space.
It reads 195,°
